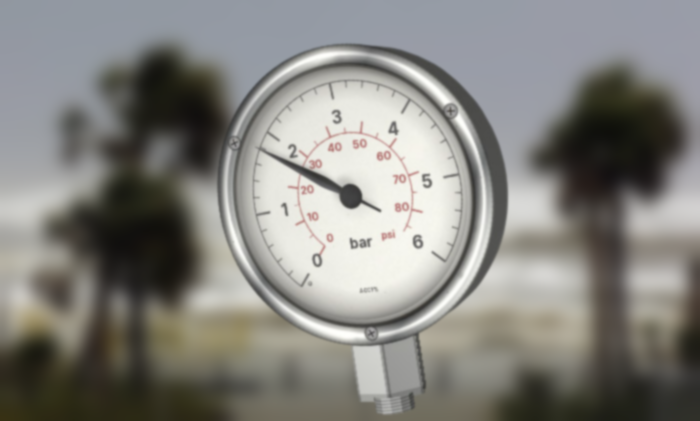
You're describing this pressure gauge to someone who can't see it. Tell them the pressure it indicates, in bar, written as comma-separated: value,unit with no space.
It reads 1.8,bar
